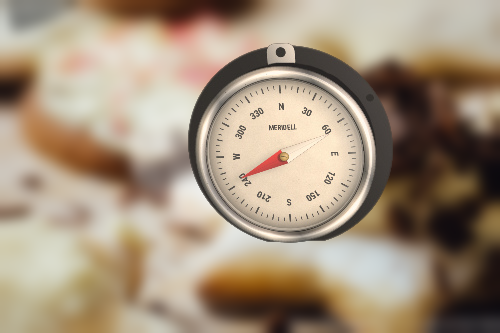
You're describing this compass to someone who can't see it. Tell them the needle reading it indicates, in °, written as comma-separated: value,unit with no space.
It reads 245,°
